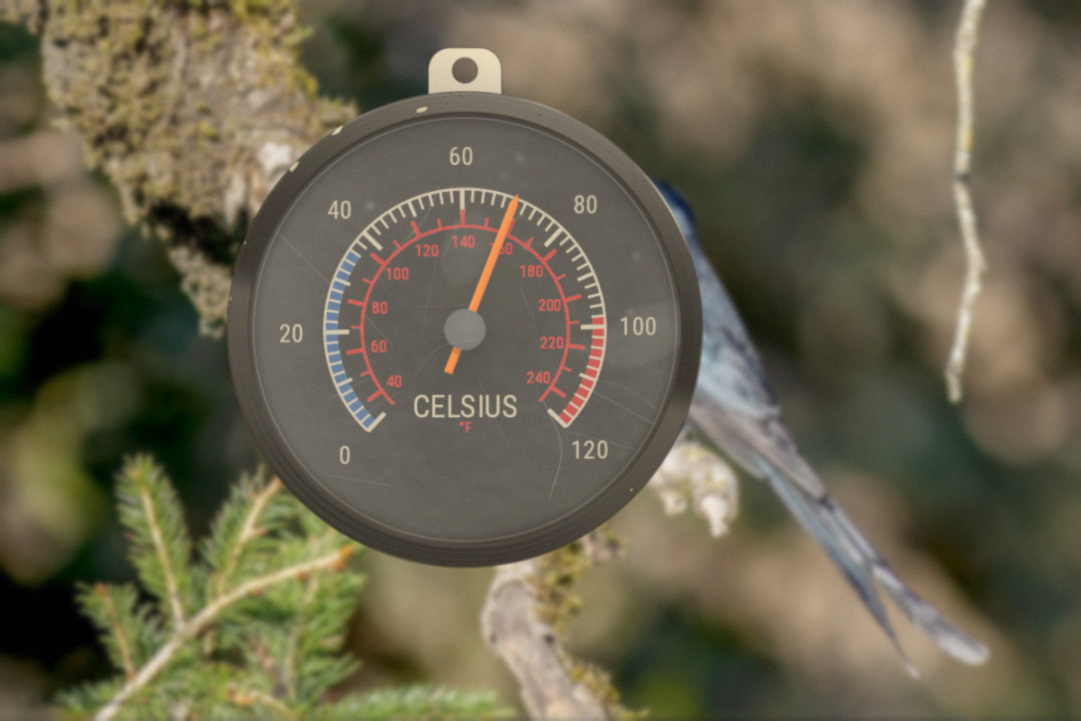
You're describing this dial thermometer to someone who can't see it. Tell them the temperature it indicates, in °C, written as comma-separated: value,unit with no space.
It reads 70,°C
